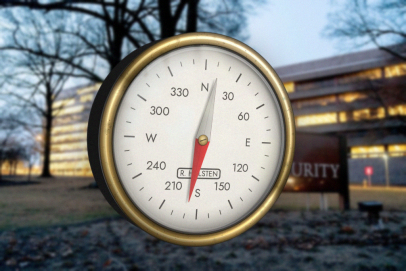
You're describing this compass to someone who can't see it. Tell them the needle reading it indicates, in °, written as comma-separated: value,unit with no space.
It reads 190,°
